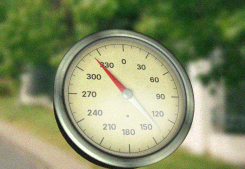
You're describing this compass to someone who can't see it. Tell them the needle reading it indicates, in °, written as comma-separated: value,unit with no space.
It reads 320,°
